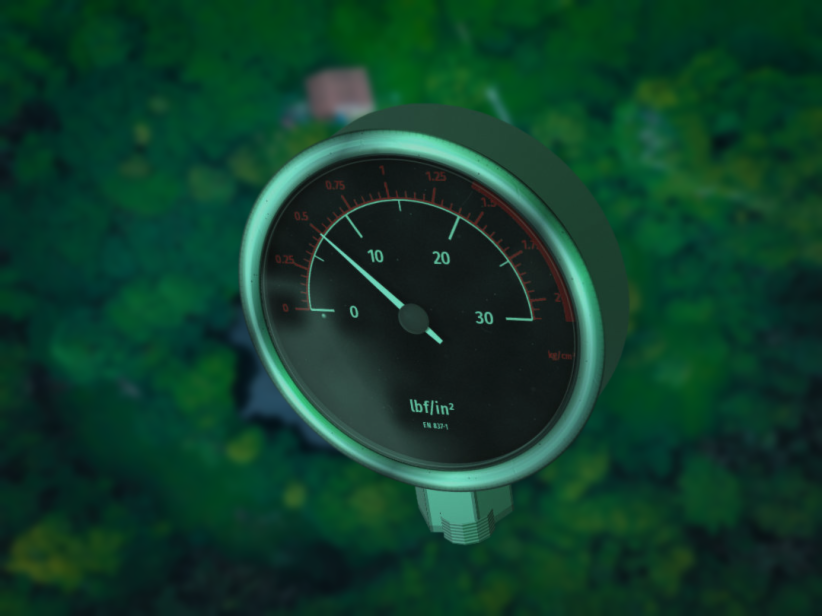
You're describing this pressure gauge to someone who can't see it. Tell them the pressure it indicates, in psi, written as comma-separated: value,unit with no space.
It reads 7.5,psi
